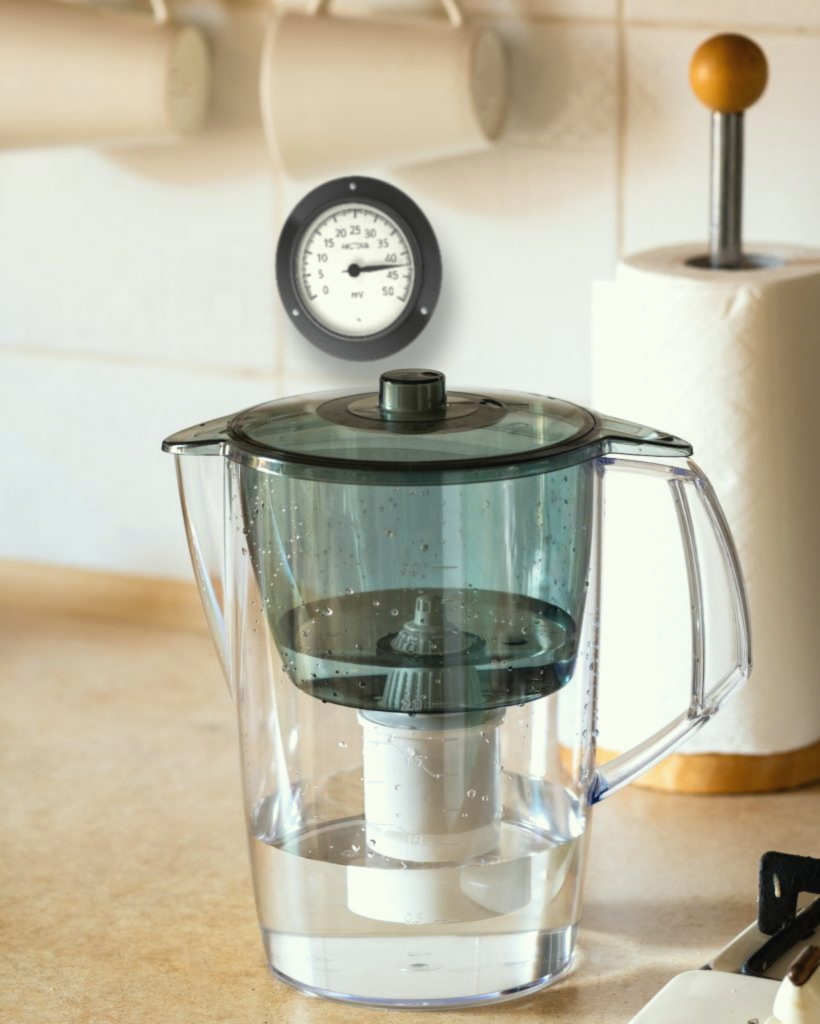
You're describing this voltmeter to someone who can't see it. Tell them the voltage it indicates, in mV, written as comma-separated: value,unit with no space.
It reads 42.5,mV
